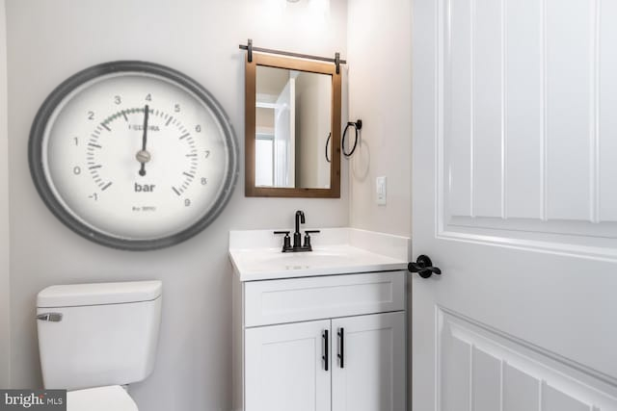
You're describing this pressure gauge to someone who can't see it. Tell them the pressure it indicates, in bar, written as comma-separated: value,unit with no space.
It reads 4,bar
